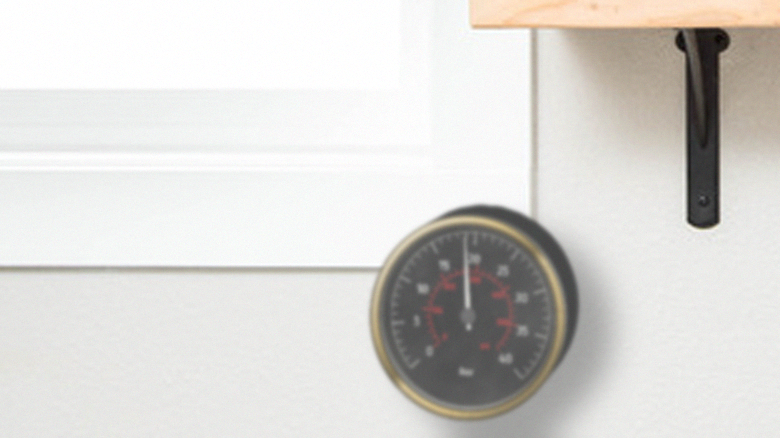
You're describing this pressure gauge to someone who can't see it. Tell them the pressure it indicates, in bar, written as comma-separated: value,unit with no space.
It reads 19,bar
